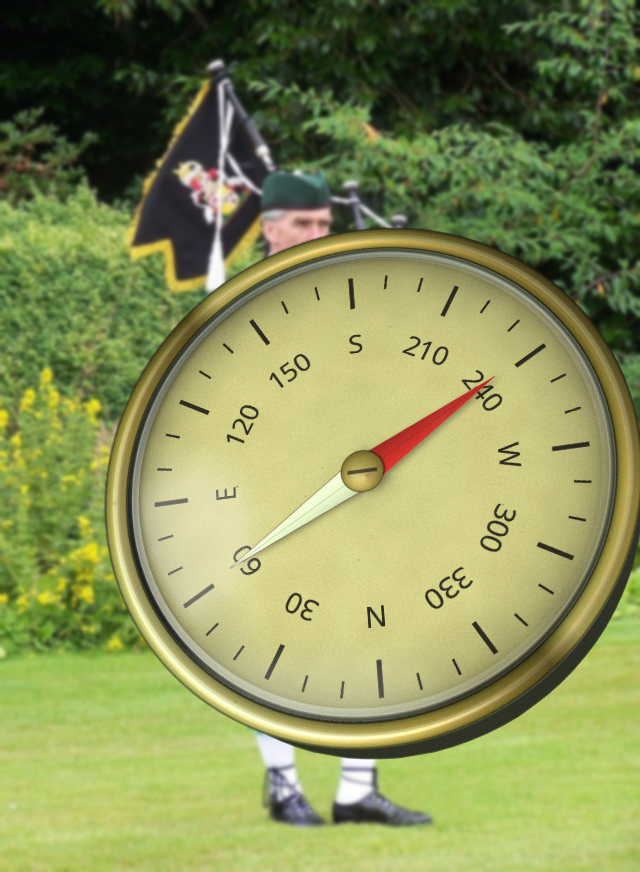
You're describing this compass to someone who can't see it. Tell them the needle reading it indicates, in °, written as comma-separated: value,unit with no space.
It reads 240,°
